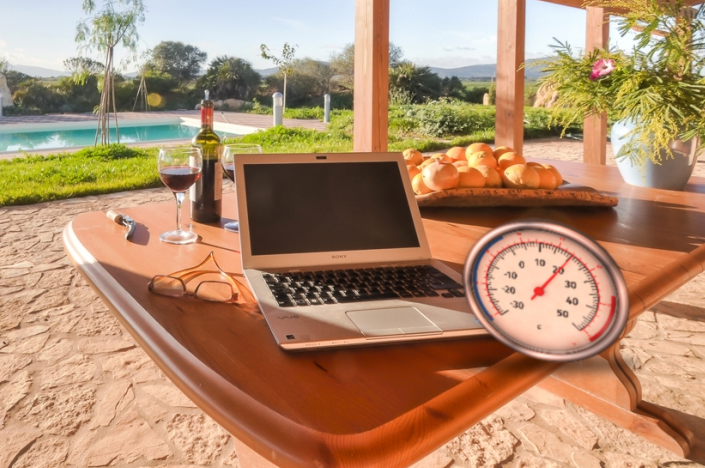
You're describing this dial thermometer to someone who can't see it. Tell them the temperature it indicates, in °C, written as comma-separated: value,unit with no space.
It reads 20,°C
